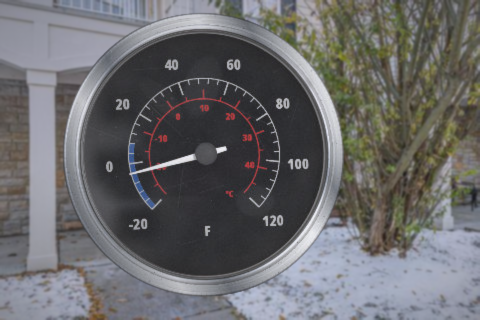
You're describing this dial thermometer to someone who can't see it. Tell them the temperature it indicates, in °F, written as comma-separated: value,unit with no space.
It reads -4,°F
